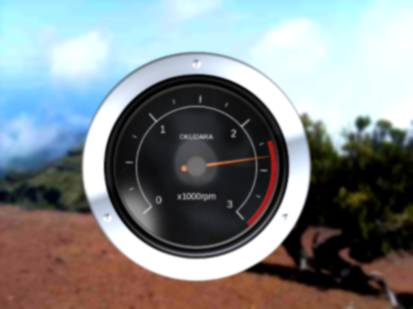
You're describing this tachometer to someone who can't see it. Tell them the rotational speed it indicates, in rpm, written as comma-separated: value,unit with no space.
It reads 2375,rpm
